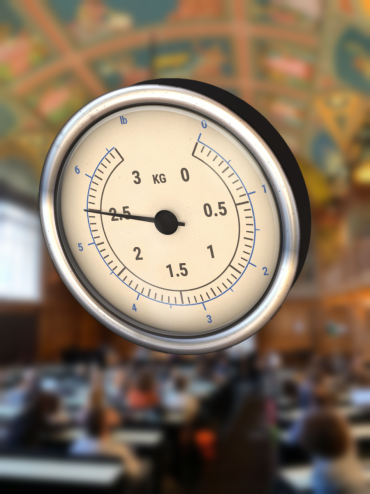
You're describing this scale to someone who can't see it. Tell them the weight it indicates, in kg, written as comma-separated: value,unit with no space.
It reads 2.5,kg
